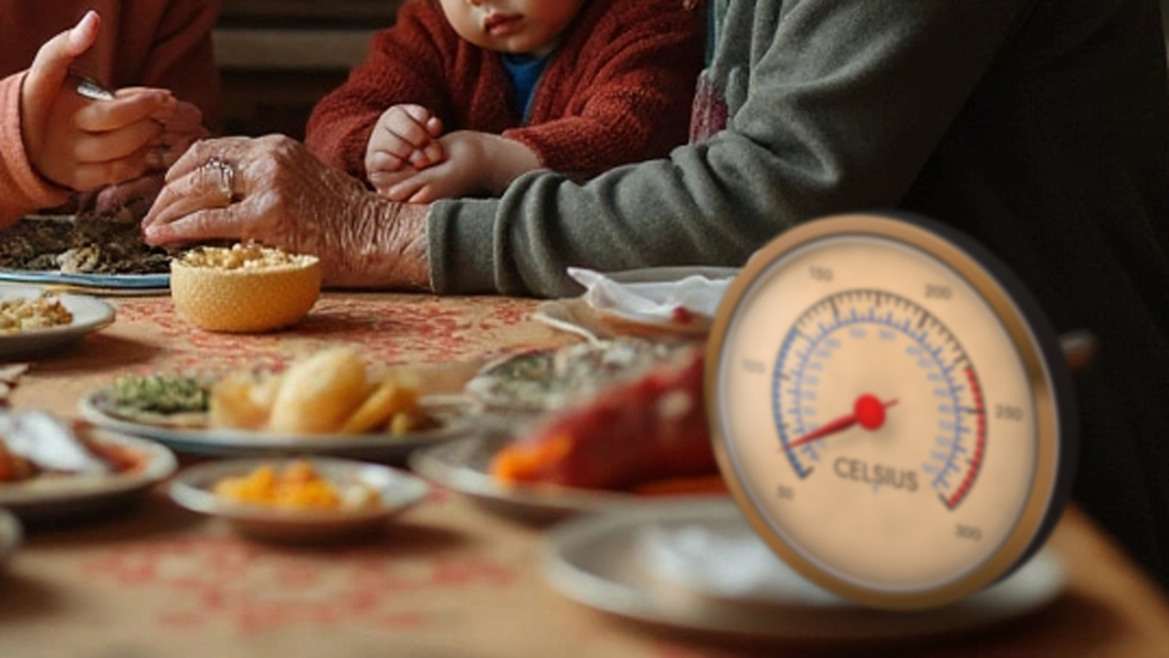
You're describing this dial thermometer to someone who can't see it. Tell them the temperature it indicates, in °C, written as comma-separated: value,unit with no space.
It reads 65,°C
